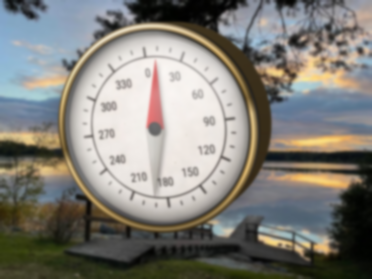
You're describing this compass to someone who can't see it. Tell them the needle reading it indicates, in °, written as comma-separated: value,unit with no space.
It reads 10,°
